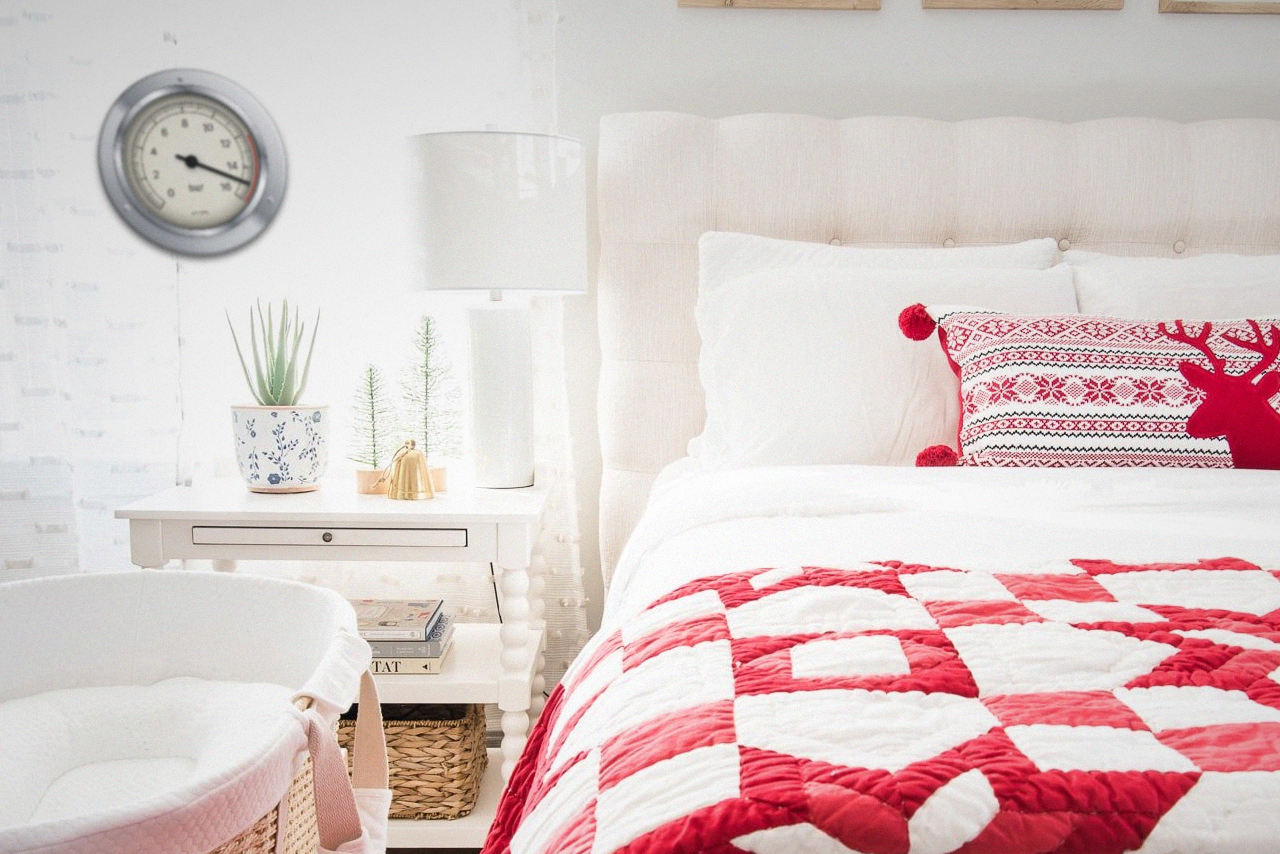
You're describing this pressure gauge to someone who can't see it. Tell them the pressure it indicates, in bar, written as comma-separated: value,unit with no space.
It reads 15,bar
